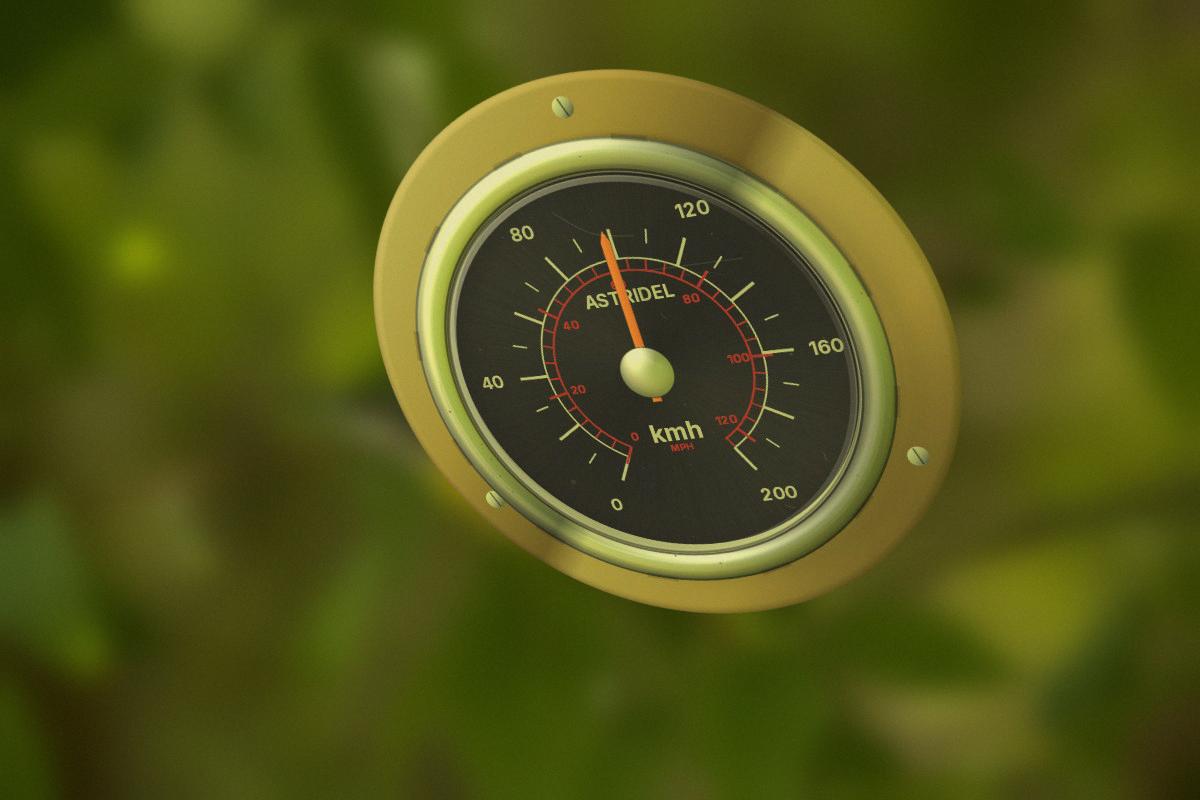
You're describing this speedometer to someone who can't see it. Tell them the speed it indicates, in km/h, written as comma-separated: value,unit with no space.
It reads 100,km/h
